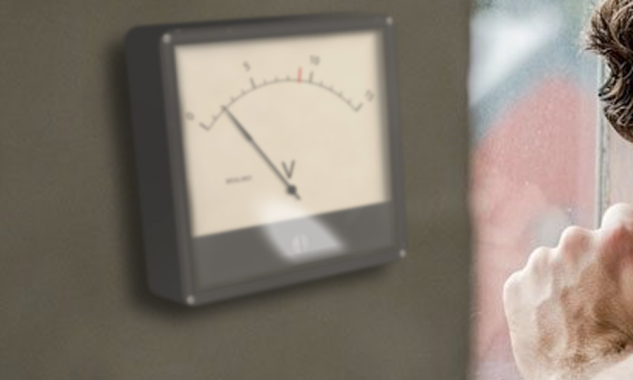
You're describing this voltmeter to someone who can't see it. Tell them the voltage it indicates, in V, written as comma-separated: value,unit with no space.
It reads 2,V
